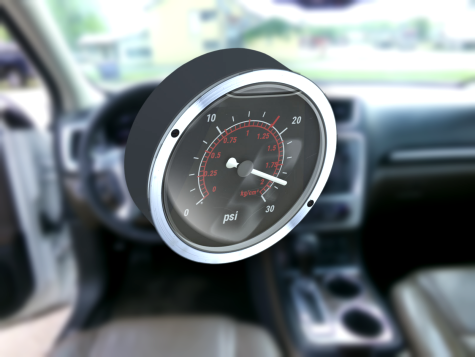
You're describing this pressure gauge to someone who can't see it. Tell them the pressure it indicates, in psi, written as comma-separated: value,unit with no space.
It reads 27,psi
